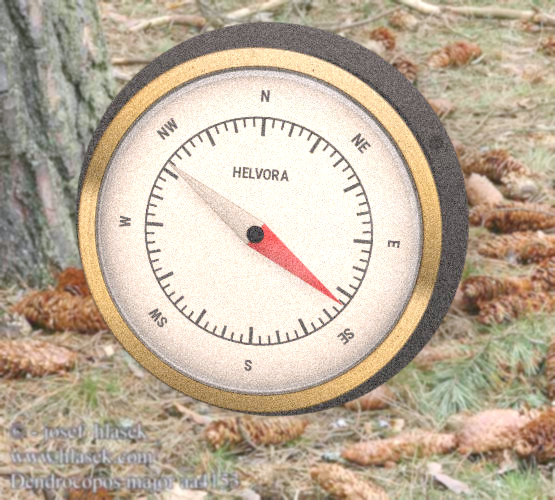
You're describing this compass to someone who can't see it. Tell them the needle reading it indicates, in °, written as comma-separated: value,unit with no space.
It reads 125,°
